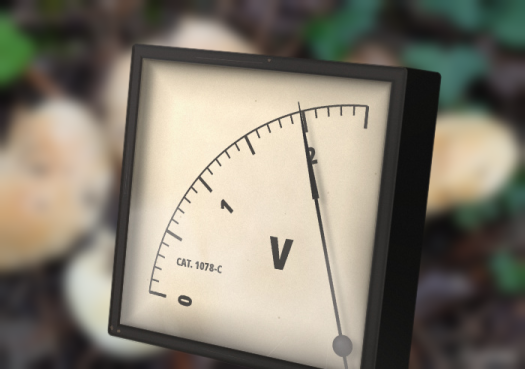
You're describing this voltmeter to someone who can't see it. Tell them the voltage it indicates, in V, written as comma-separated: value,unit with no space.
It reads 2,V
